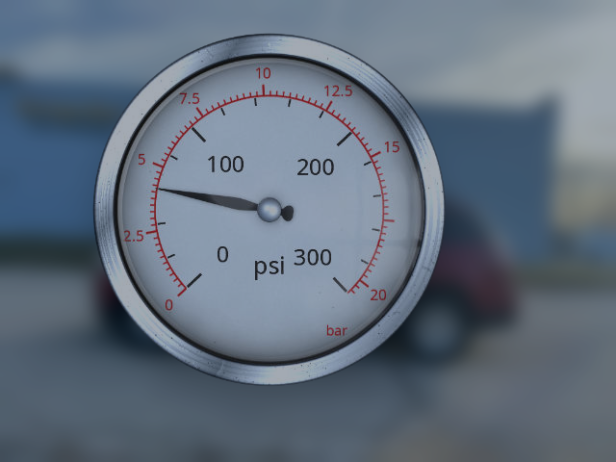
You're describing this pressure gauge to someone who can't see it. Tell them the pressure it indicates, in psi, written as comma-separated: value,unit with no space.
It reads 60,psi
